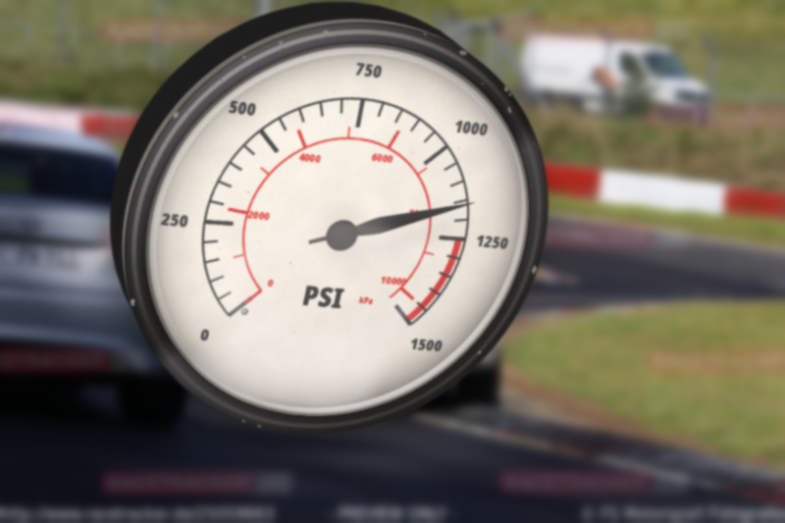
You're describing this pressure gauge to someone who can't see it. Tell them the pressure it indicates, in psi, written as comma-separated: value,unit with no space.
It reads 1150,psi
